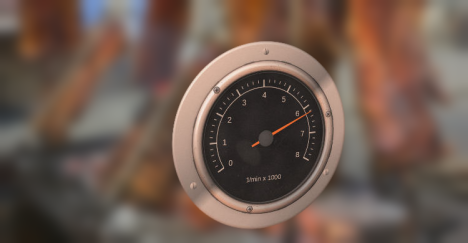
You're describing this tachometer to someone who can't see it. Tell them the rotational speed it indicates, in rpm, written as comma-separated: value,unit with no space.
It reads 6200,rpm
